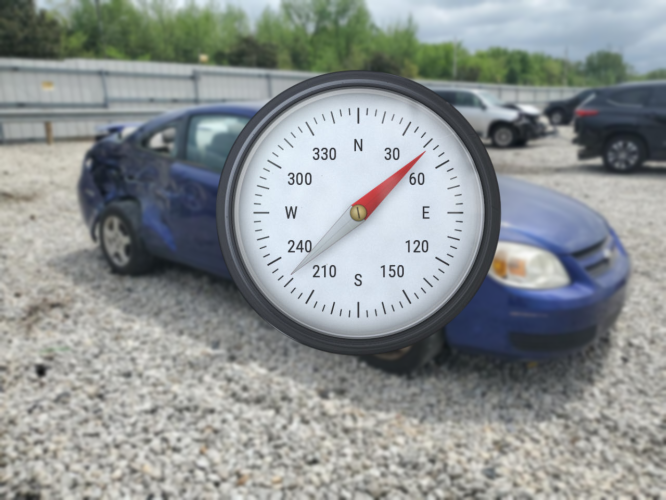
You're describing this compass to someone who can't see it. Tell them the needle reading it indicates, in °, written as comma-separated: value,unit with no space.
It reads 47.5,°
